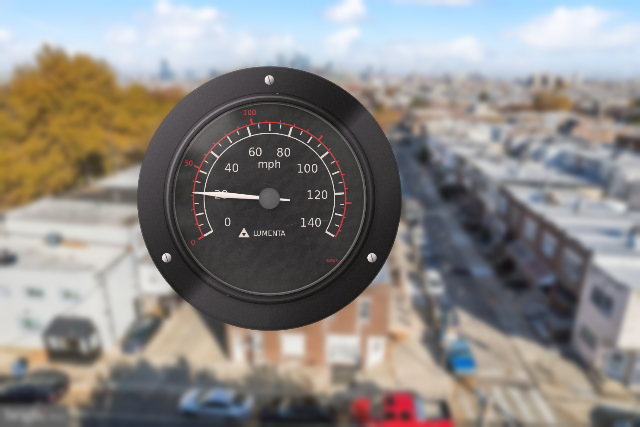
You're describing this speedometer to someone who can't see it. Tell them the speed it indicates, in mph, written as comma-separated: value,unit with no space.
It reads 20,mph
